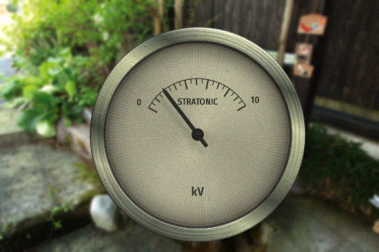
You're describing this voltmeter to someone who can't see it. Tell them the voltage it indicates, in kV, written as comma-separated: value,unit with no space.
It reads 2,kV
